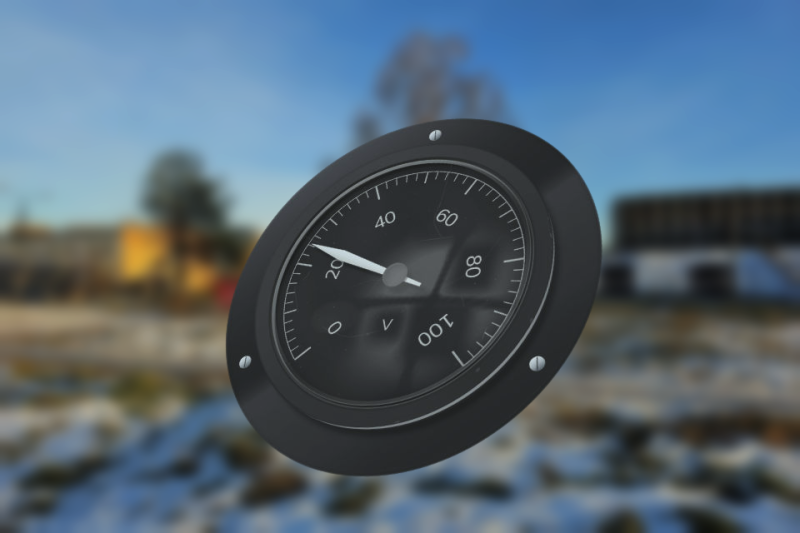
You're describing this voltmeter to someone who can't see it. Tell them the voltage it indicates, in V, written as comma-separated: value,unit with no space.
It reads 24,V
